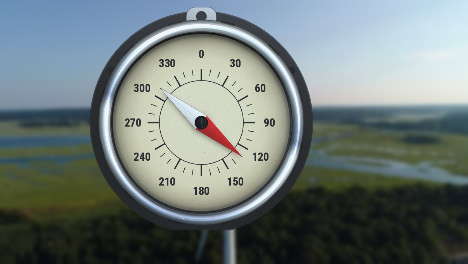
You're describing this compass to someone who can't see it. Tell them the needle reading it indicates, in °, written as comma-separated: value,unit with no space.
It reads 130,°
